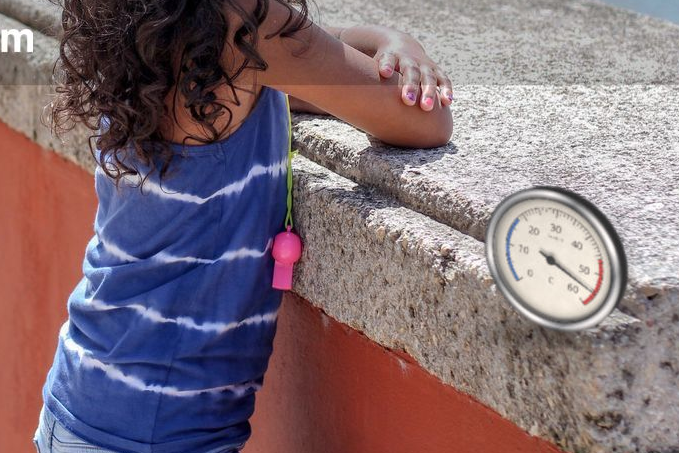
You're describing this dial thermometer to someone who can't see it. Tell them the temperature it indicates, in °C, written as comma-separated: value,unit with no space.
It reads 55,°C
